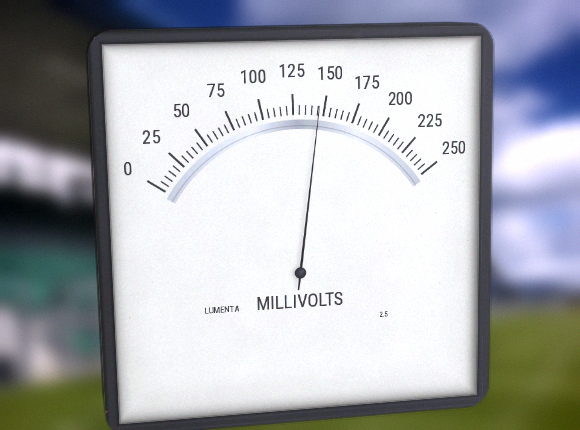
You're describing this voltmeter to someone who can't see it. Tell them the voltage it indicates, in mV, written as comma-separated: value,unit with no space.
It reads 145,mV
